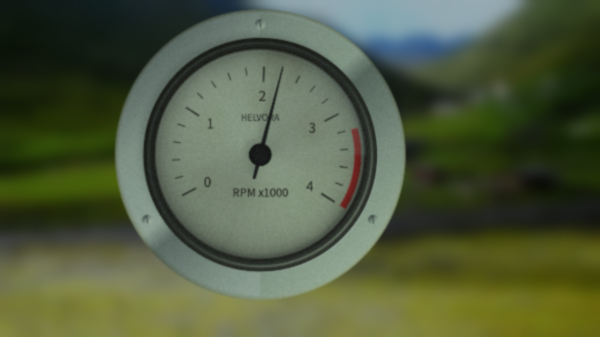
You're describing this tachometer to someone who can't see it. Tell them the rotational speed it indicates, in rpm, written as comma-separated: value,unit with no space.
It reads 2200,rpm
